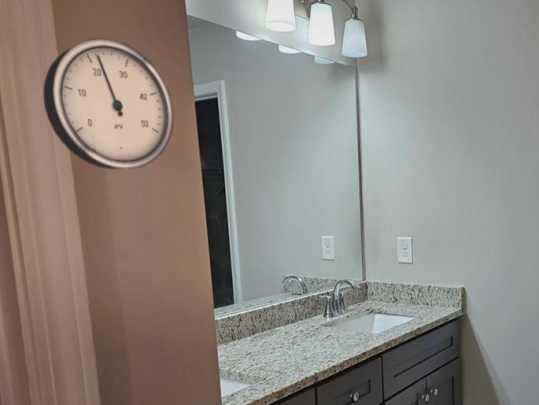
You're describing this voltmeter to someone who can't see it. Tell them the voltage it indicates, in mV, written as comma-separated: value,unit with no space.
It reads 22,mV
